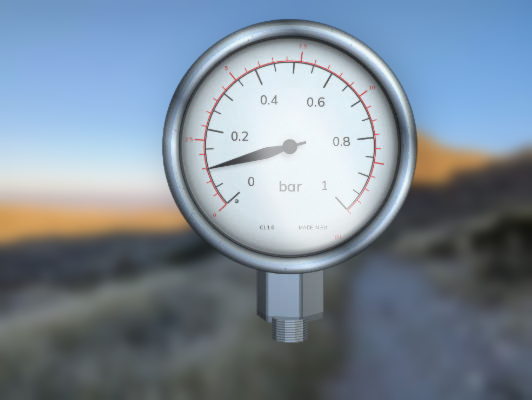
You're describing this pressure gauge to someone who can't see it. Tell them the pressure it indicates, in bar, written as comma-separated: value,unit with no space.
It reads 0.1,bar
